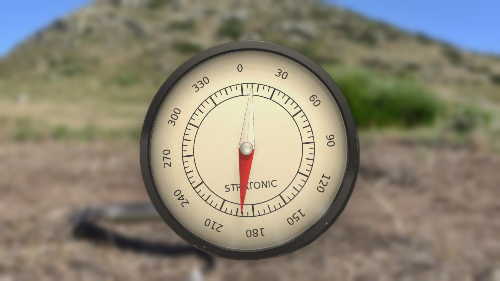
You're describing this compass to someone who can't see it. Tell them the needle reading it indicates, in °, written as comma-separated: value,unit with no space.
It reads 190,°
